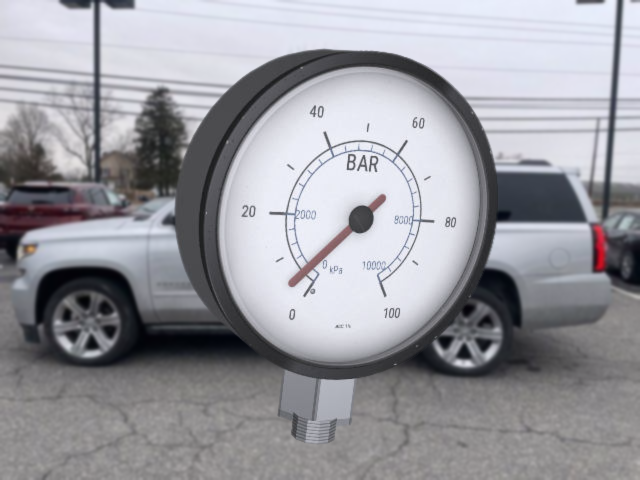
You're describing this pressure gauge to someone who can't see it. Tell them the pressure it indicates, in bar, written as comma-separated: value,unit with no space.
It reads 5,bar
